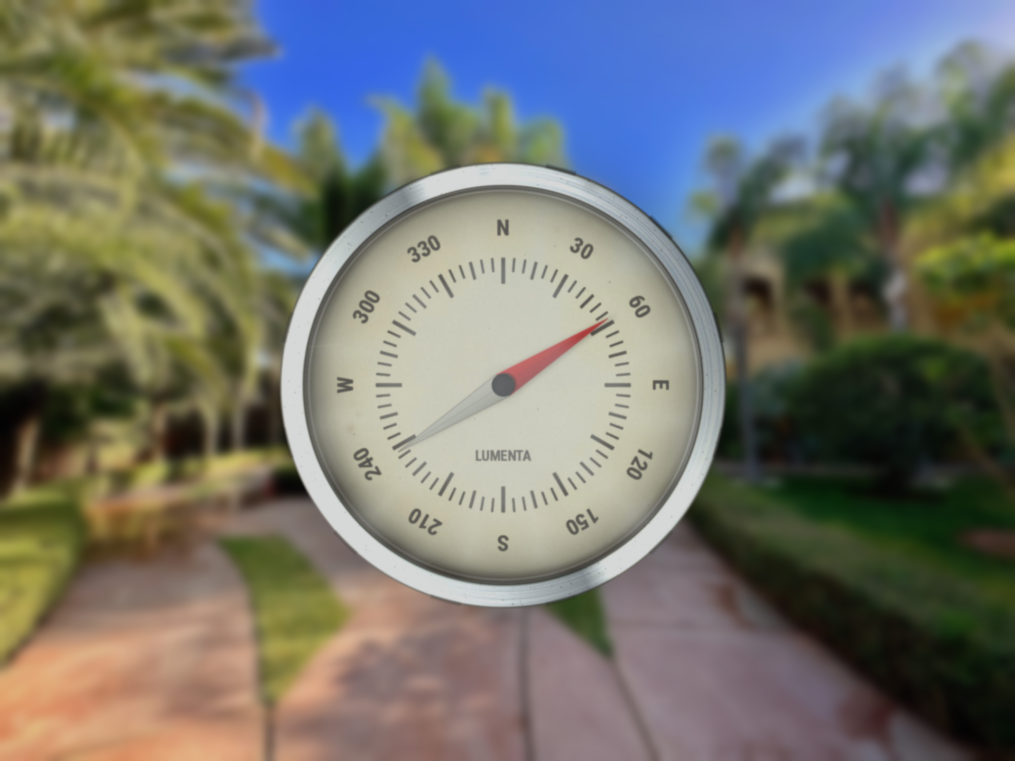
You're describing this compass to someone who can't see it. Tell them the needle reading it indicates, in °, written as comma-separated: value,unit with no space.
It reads 57.5,°
